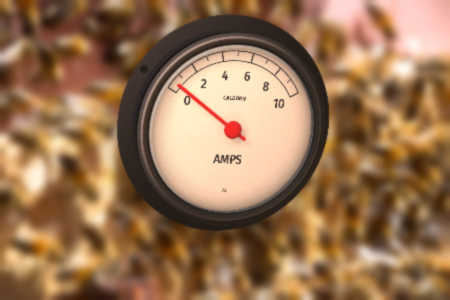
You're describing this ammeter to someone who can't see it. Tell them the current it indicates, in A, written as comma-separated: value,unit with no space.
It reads 0.5,A
